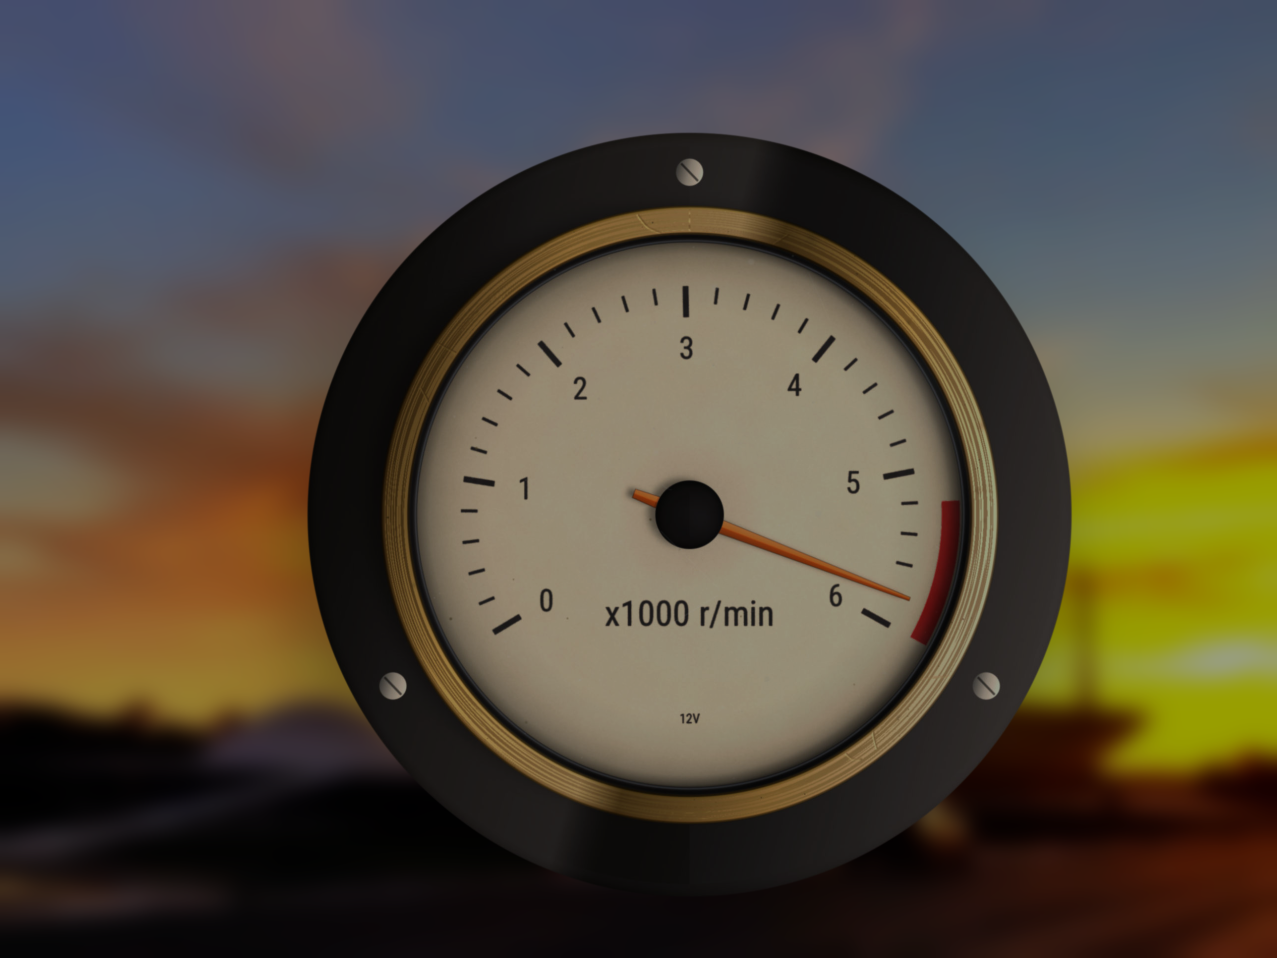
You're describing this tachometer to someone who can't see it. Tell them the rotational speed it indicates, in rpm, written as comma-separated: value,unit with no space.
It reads 5800,rpm
